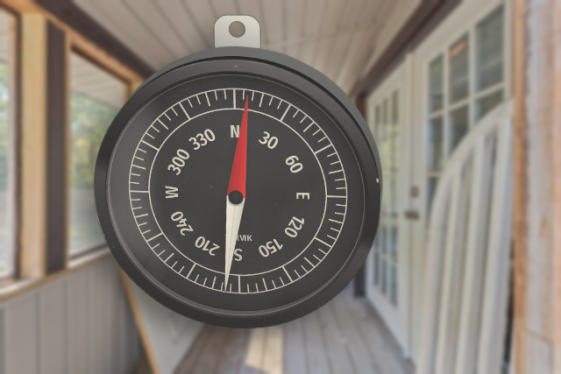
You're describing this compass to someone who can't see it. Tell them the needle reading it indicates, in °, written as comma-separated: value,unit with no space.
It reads 7.5,°
